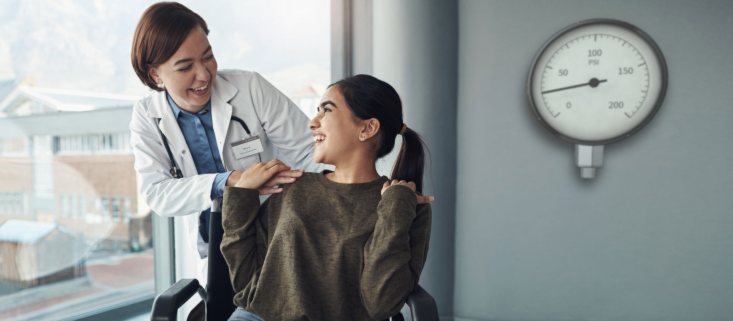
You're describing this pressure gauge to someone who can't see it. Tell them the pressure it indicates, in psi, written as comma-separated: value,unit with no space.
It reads 25,psi
